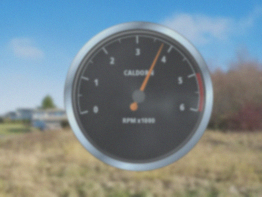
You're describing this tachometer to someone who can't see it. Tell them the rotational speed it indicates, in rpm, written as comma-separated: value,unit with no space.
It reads 3750,rpm
